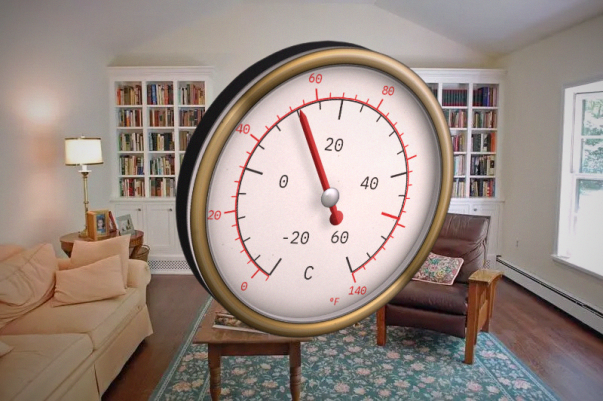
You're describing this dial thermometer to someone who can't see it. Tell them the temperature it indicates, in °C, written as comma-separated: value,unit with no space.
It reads 12,°C
